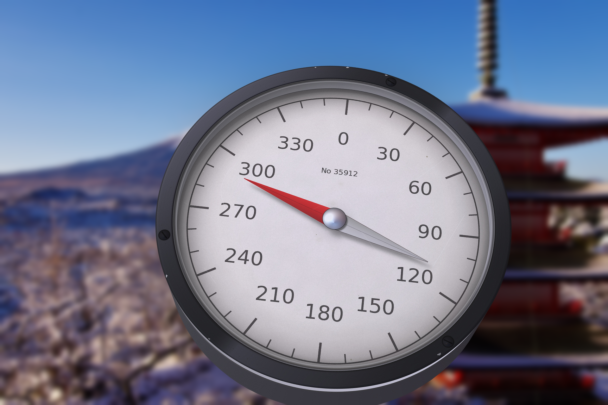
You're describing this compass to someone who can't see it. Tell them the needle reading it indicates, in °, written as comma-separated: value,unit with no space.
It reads 290,°
